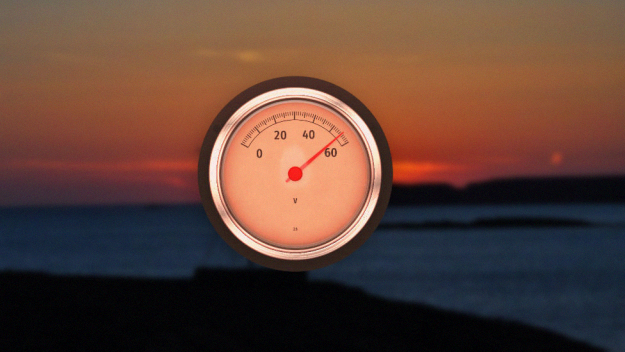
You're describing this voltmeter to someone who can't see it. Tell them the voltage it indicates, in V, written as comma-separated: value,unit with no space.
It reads 55,V
